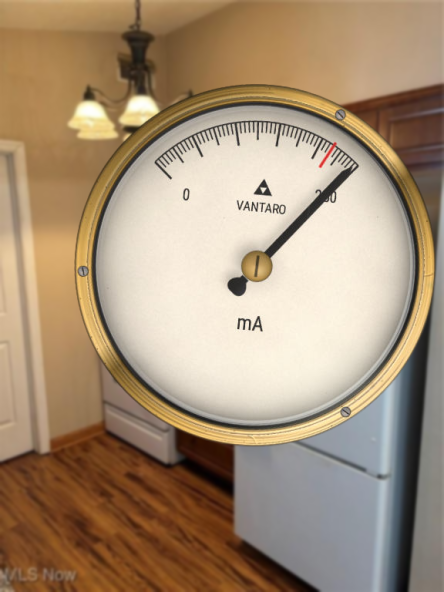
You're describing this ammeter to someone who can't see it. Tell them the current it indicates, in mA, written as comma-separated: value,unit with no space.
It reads 245,mA
